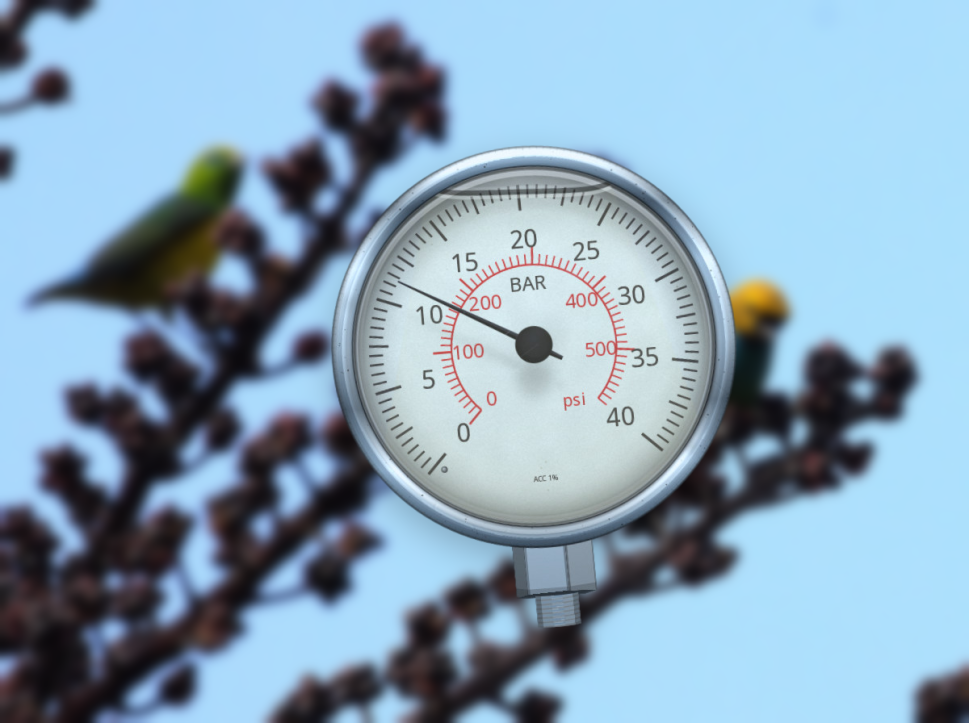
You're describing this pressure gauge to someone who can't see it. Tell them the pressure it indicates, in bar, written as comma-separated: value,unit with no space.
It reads 11.25,bar
